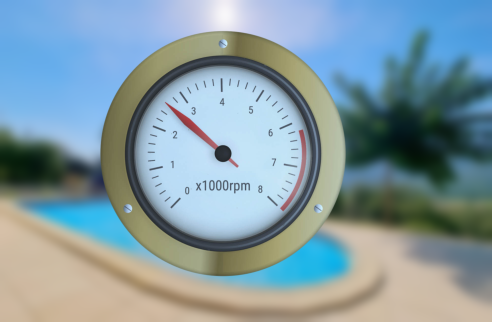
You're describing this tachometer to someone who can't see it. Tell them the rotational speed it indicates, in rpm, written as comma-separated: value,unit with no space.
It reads 2600,rpm
